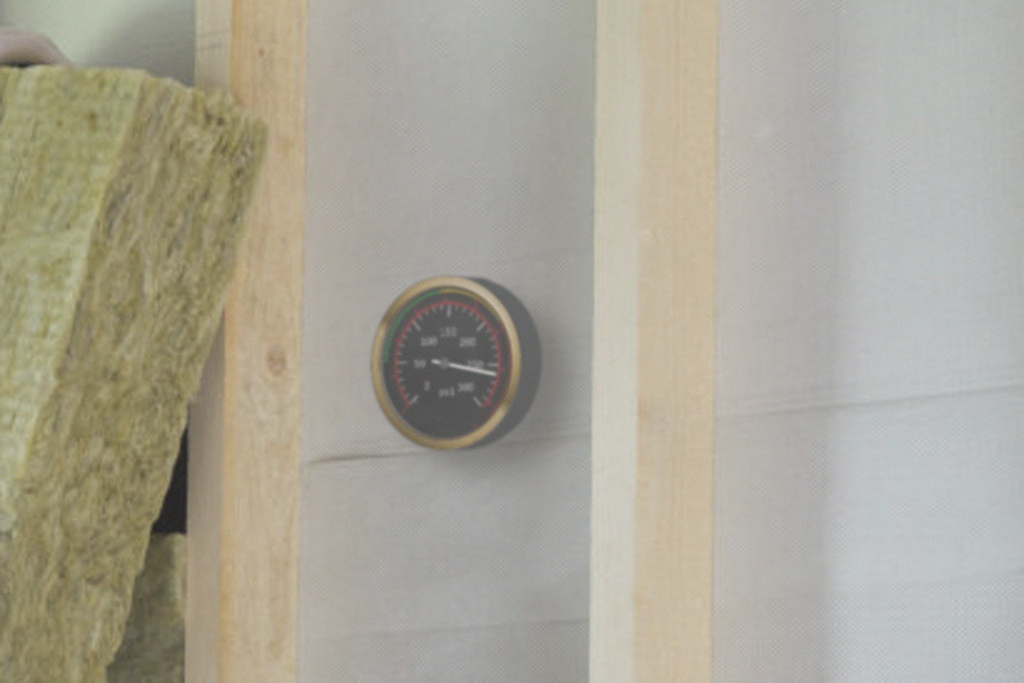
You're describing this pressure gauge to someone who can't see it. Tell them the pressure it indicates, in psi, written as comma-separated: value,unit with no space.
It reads 260,psi
